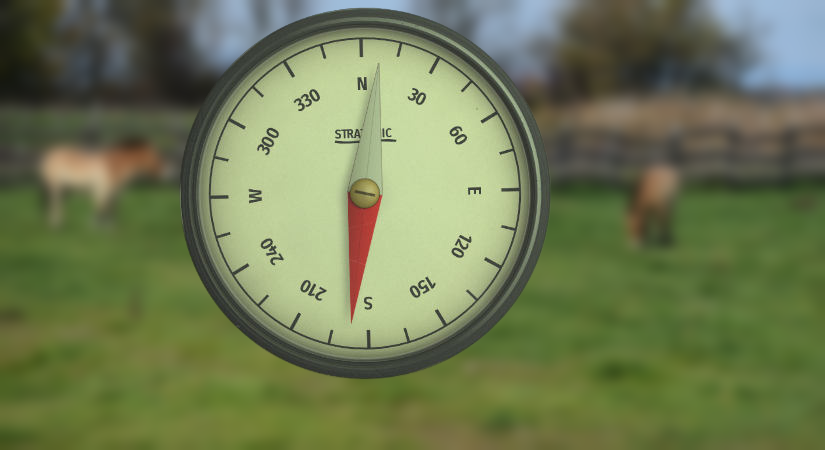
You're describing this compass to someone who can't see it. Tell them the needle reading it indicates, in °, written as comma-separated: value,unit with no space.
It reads 187.5,°
